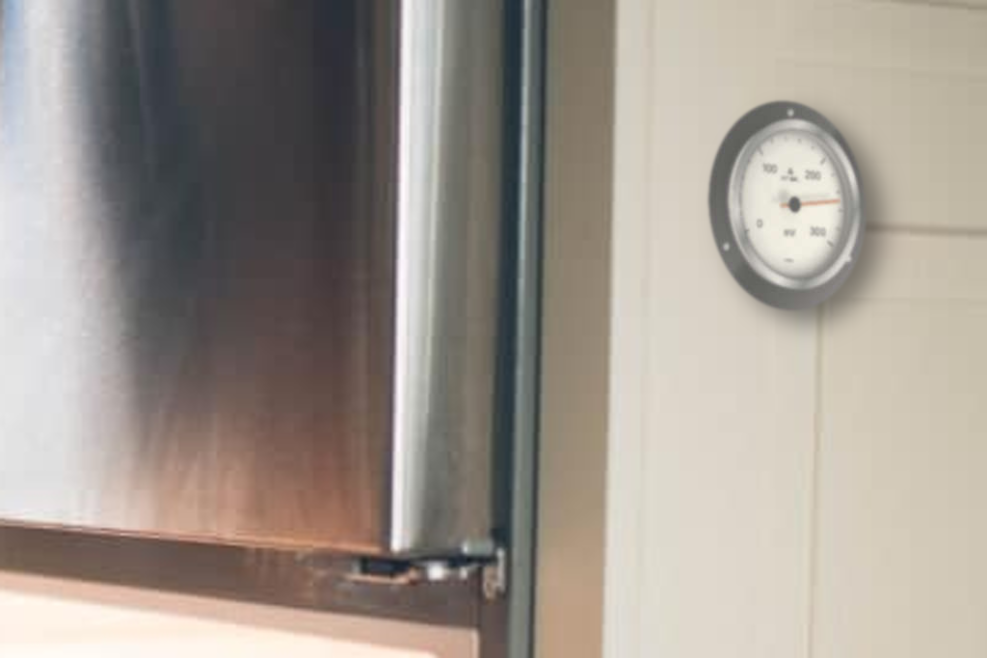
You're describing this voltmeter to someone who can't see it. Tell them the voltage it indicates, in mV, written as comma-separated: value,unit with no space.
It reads 250,mV
